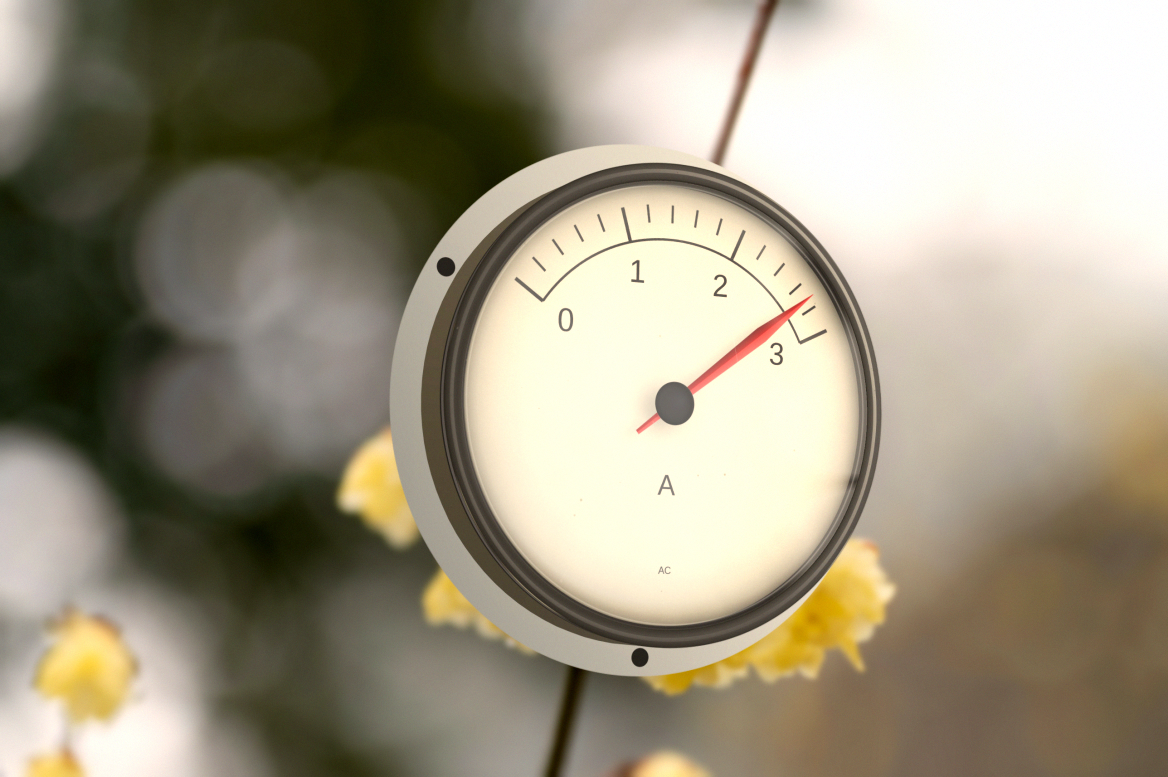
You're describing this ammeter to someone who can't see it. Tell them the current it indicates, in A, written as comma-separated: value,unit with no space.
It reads 2.7,A
